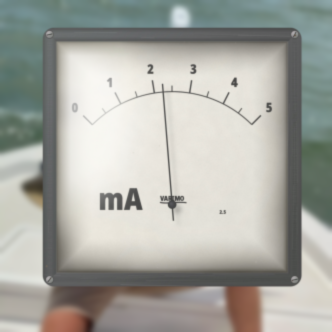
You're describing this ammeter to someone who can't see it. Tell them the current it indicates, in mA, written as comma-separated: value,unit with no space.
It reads 2.25,mA
